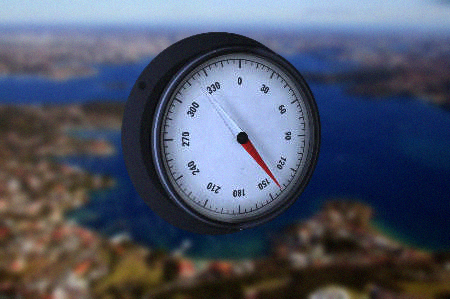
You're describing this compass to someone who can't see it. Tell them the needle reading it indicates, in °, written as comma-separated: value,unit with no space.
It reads 140,°
